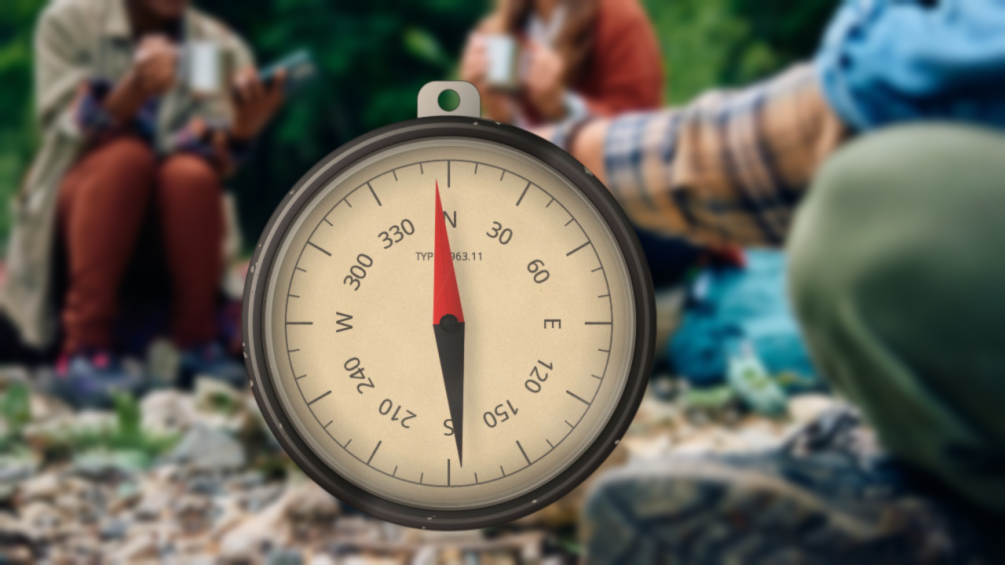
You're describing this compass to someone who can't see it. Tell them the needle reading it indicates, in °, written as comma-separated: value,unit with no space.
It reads 355,°
